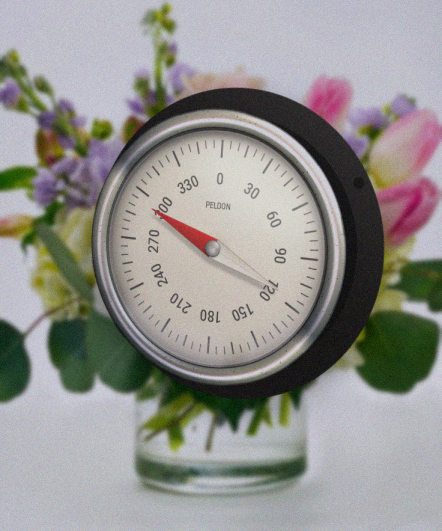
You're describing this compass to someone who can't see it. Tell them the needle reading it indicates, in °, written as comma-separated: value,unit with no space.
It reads 295,°
